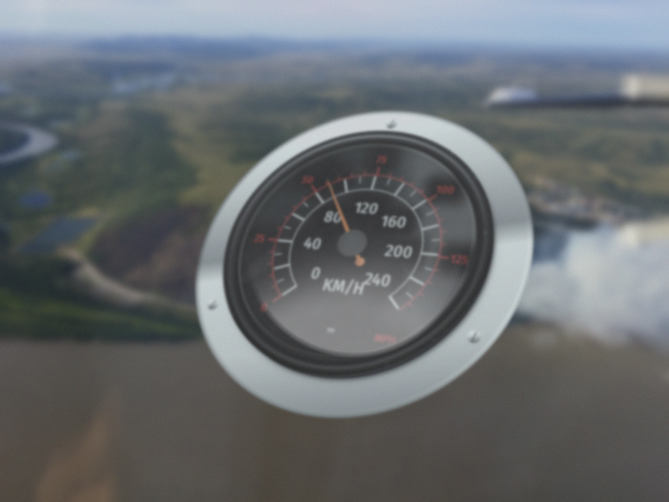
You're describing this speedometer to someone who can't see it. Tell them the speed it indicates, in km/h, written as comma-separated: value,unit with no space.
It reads 90,km/h
